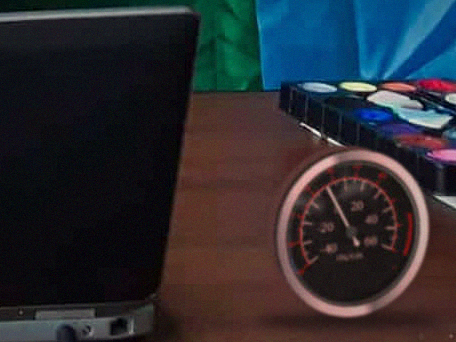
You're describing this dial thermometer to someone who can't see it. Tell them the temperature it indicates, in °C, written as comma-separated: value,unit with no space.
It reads 0,°C
